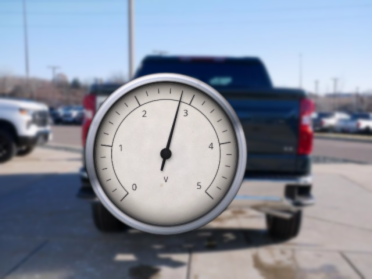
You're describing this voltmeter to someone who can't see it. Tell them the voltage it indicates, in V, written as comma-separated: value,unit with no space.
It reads 2.8,V
